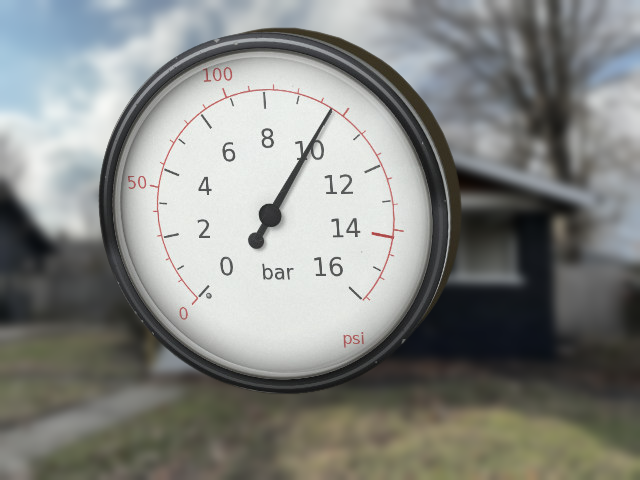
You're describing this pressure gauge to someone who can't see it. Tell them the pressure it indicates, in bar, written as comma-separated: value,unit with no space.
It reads 10,bar
